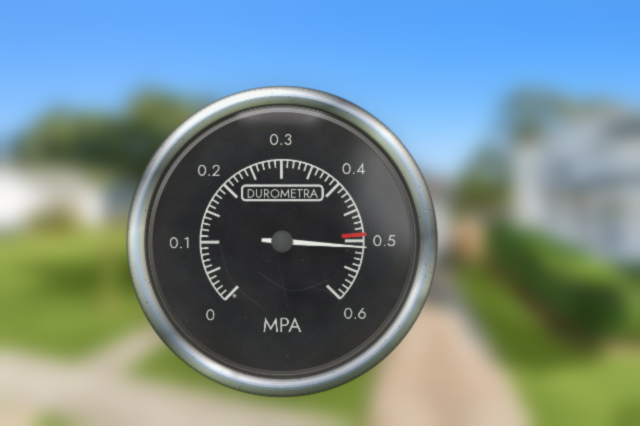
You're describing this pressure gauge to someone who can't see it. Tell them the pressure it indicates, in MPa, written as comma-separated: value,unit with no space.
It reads 0.51,MPa
